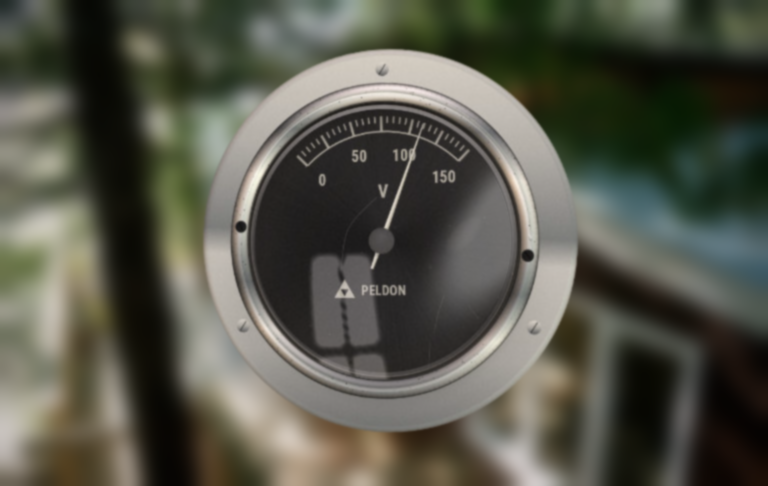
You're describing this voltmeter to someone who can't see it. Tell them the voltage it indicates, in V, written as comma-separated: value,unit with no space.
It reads 110,V
